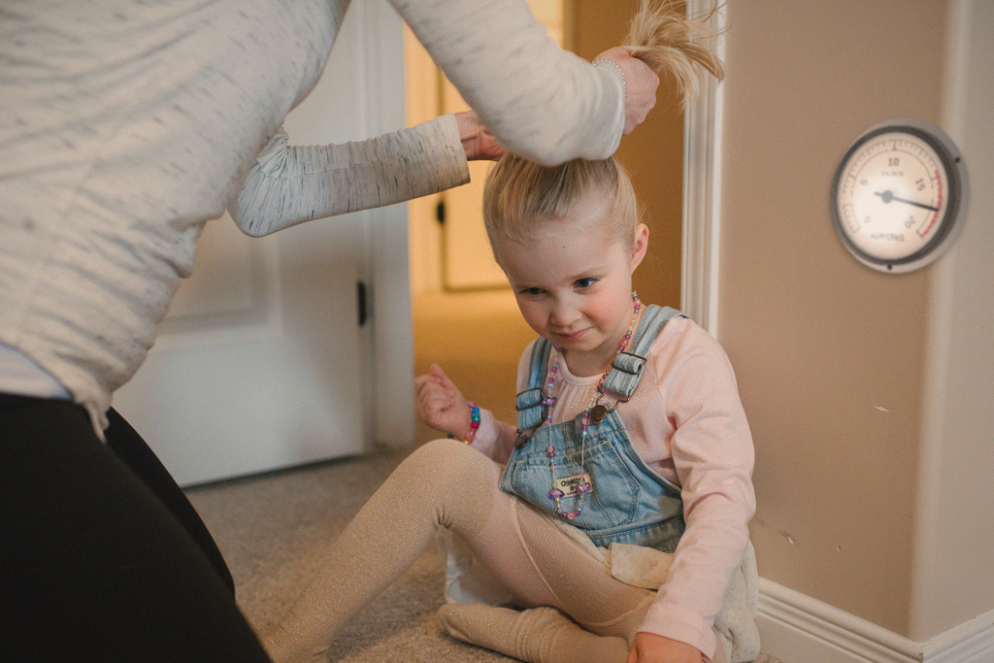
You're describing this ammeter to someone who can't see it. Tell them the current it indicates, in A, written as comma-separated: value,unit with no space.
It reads 17.5,A
